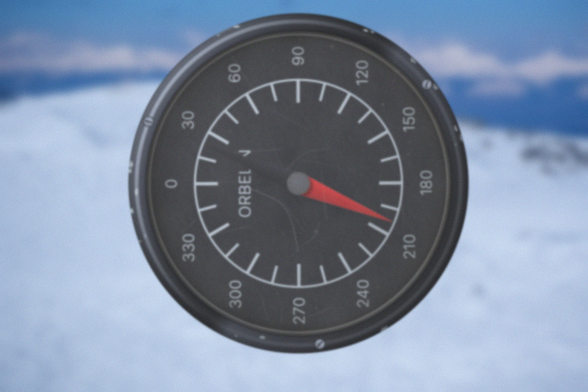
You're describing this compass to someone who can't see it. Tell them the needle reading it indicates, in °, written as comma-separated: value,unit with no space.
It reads 202.5,°
